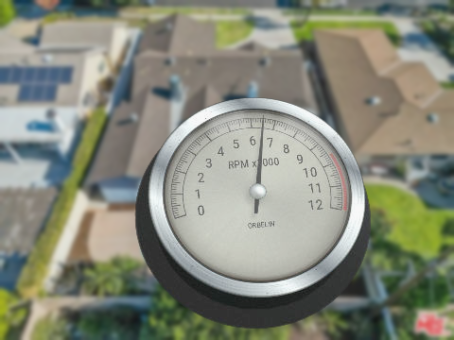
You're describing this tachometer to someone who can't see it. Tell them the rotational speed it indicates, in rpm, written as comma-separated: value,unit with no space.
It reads 6500,rpm
